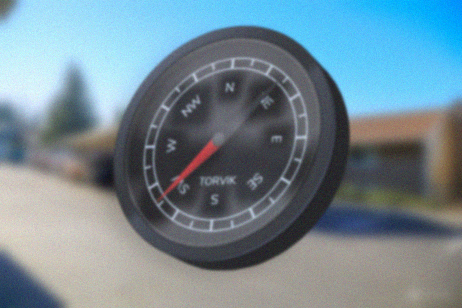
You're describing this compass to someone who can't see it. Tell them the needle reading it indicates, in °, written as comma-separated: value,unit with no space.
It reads 225,°
